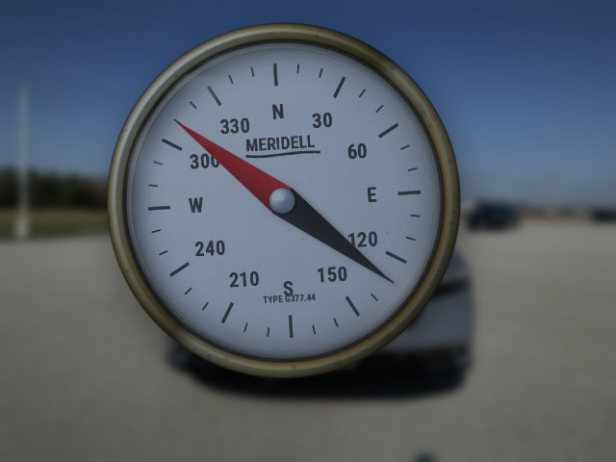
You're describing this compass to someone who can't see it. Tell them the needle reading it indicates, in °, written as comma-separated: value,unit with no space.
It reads 310,°
